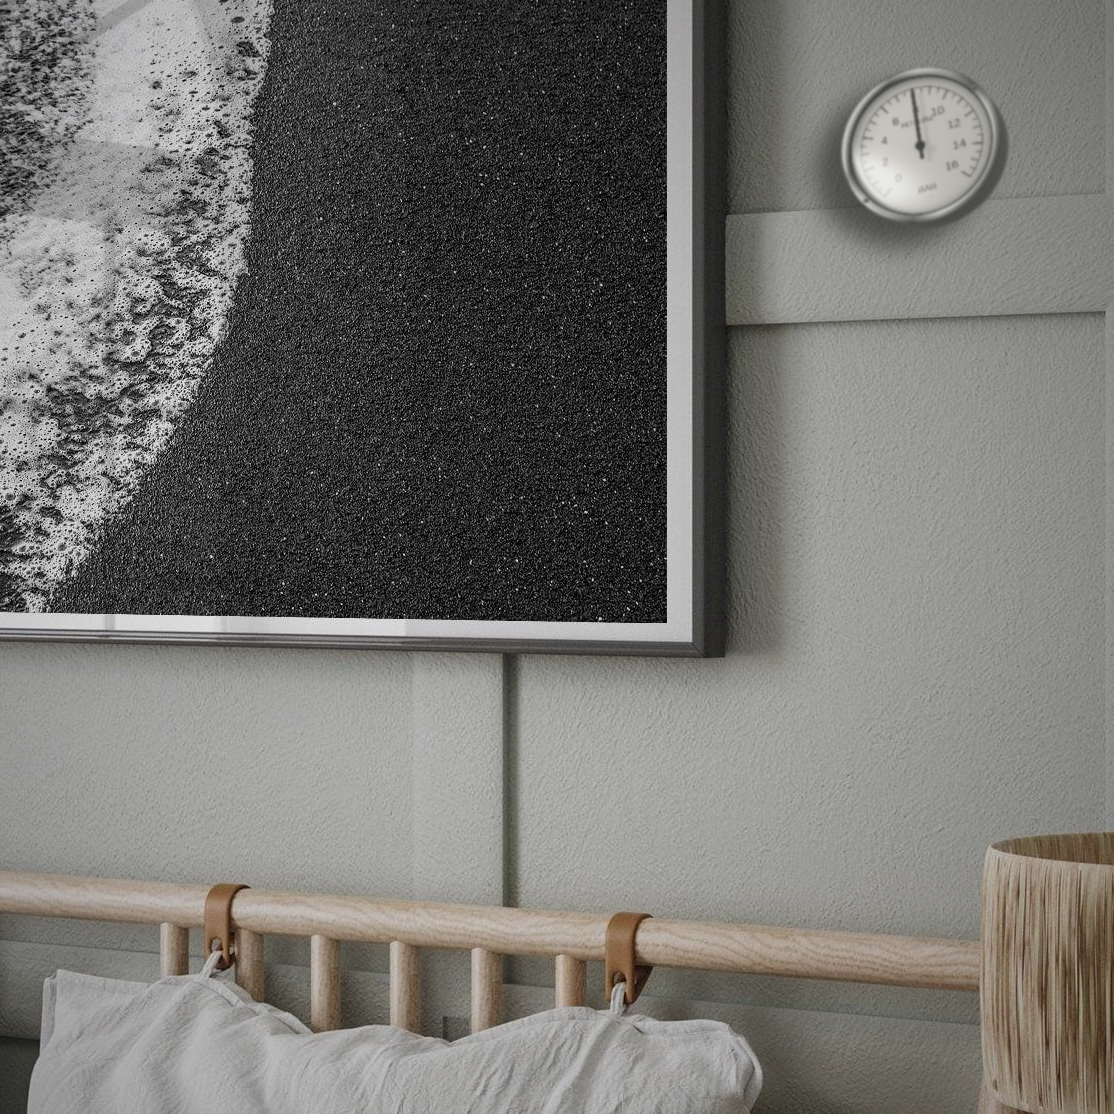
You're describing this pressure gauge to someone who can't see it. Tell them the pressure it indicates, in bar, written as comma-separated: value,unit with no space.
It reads 8,bar
